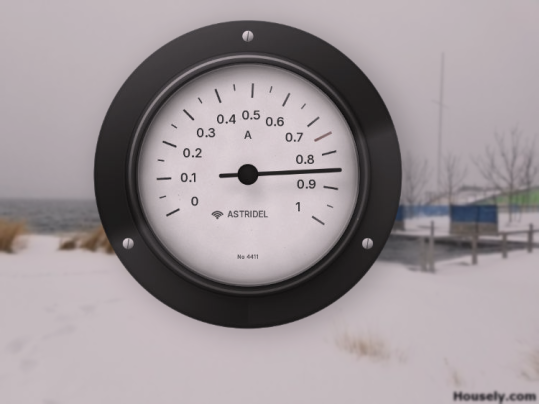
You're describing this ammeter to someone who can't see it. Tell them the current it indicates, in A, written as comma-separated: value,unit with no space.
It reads 0.85,A
